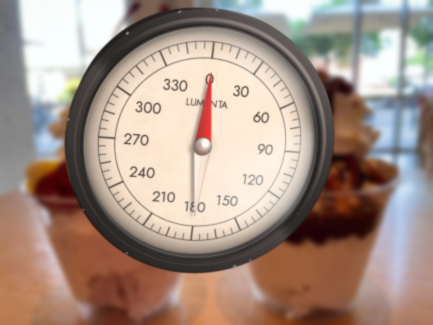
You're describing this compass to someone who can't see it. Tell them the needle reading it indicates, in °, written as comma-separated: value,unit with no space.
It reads 0,°
